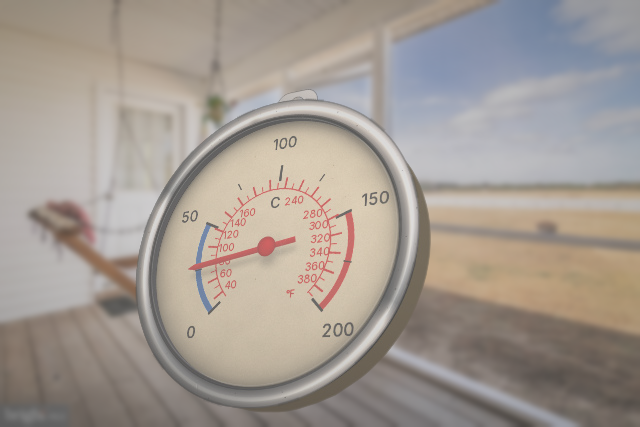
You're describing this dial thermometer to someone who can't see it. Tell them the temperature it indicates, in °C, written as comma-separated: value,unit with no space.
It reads 25,°C
